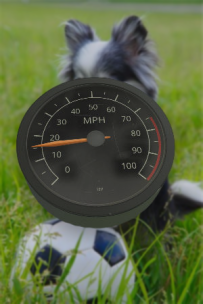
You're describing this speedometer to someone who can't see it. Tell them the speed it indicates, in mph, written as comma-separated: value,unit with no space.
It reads 15,mph
